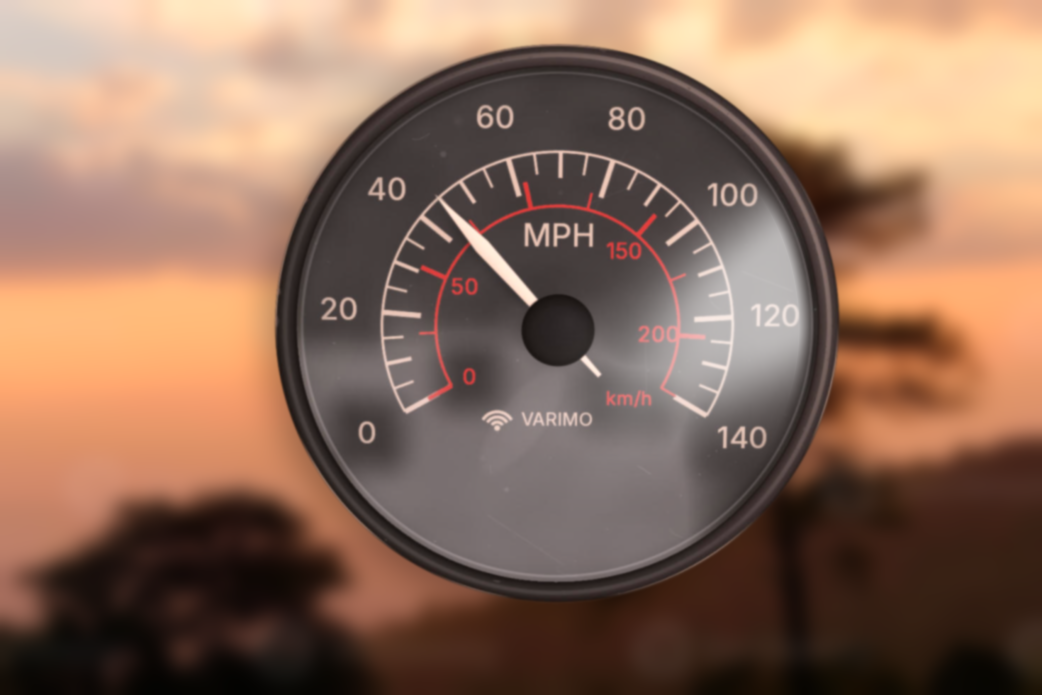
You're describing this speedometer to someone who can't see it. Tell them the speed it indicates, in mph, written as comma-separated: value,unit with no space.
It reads 45,mph
